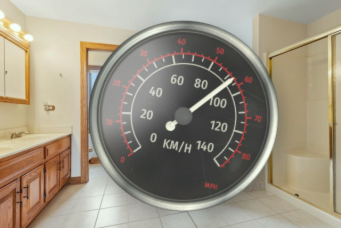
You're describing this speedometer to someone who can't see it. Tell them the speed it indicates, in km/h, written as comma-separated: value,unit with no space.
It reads 92.5,km/h
